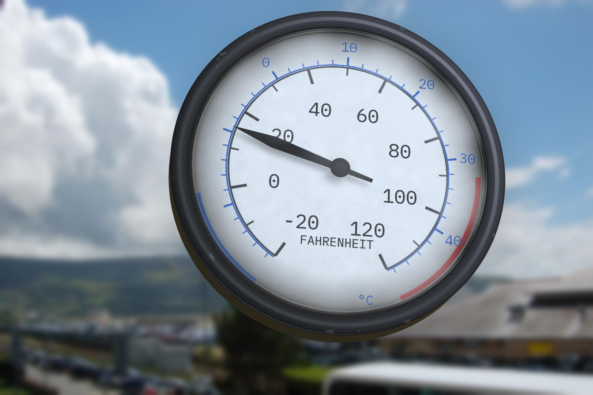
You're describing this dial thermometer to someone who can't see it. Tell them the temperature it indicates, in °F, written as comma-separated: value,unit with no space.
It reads 15,°F
